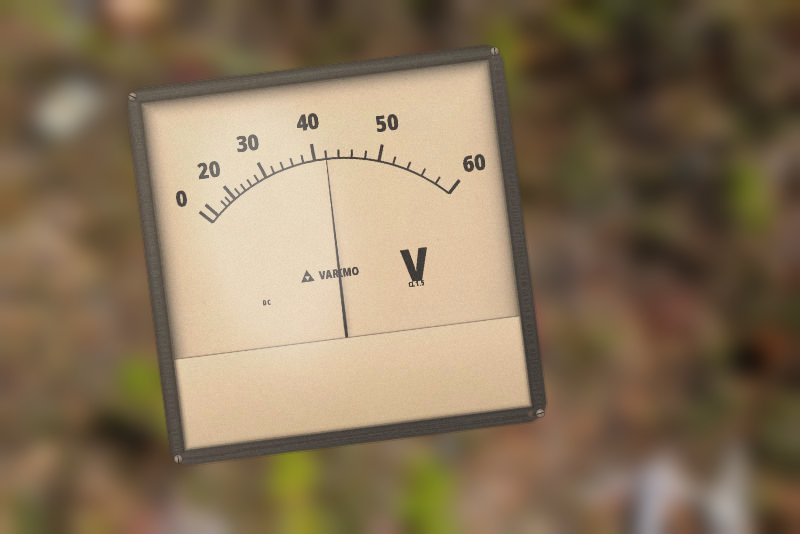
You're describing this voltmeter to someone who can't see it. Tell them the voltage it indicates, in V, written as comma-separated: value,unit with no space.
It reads 42,V
